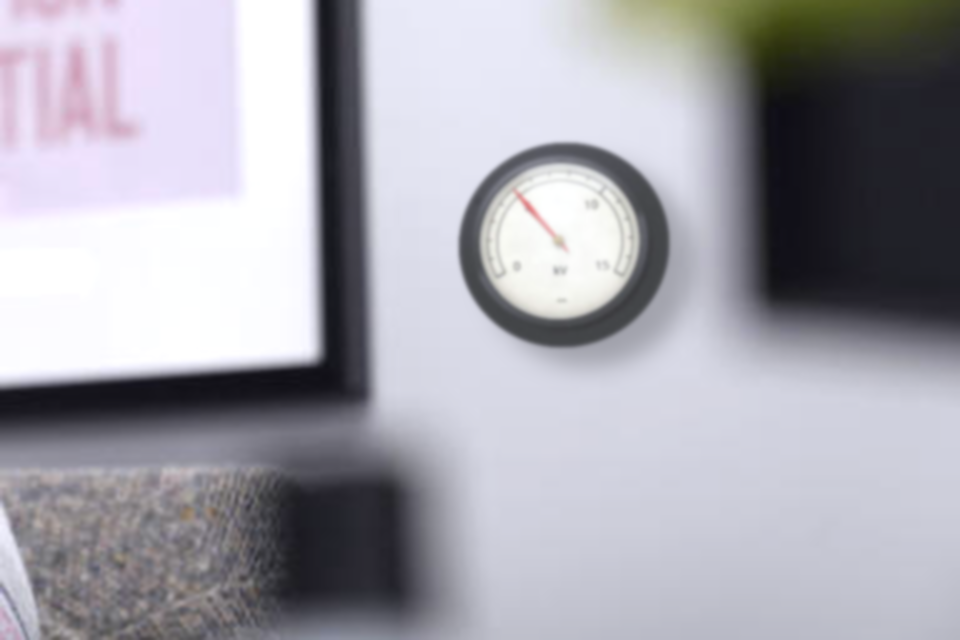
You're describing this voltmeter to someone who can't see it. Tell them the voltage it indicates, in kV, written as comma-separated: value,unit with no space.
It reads 5,kV
